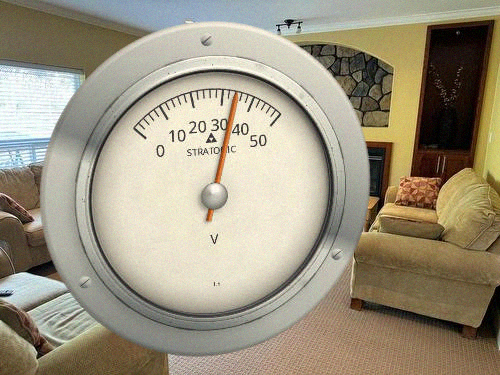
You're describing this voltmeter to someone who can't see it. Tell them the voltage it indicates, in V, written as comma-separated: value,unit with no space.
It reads 34,V
